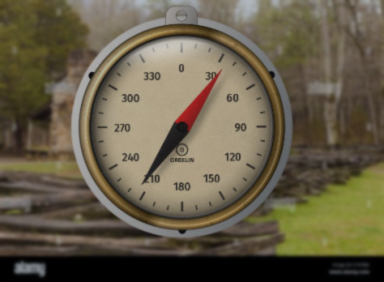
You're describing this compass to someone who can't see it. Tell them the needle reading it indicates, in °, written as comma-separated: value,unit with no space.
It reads 35,°
